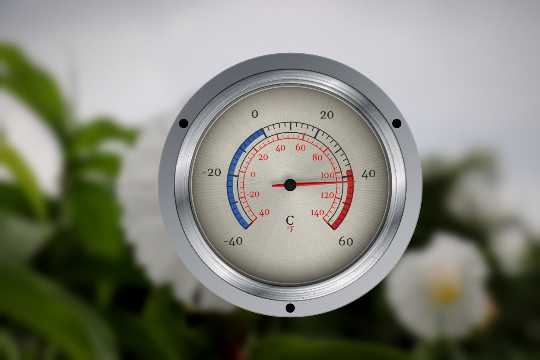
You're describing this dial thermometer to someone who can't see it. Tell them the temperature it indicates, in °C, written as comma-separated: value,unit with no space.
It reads 42,°C
